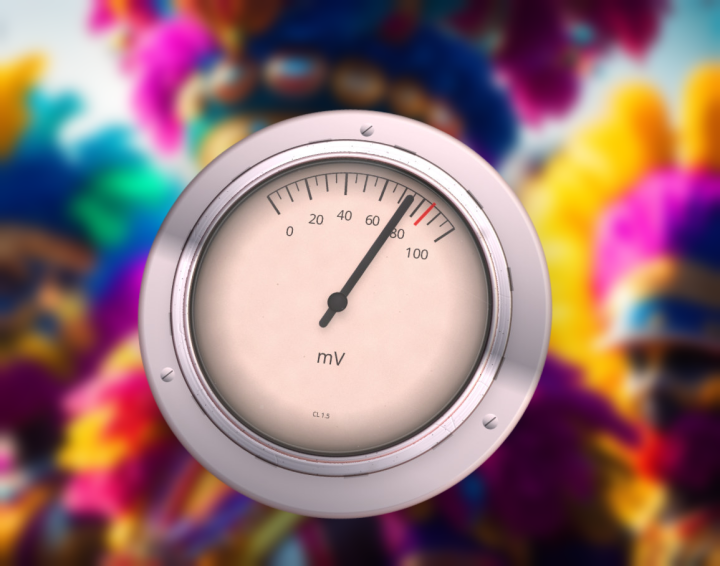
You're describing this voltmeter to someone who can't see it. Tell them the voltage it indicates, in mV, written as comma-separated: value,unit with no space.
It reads 75,mV
